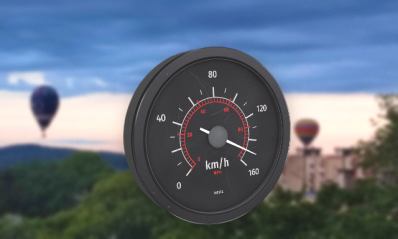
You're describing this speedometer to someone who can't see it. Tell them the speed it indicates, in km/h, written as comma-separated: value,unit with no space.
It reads 150,km/h
